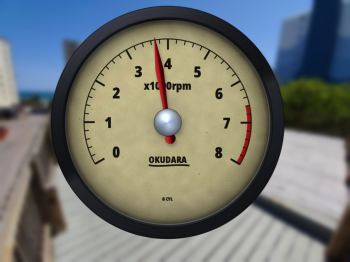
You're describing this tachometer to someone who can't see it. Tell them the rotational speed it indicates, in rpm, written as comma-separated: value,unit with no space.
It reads 3700,rpm
